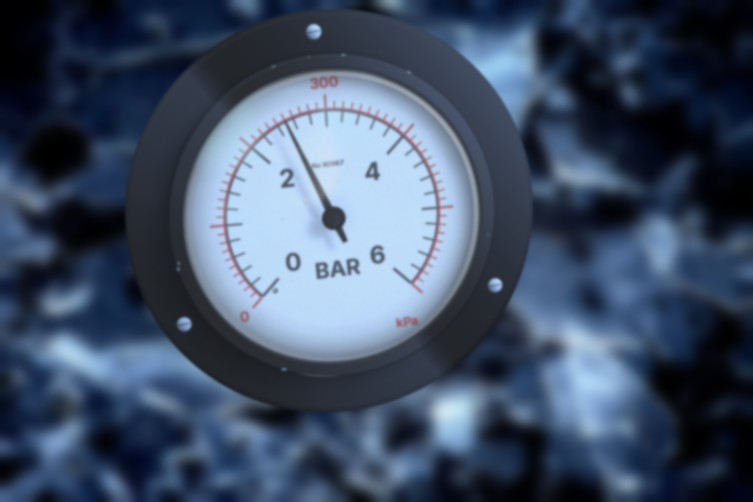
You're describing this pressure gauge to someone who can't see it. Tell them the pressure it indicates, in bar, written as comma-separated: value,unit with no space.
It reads 2.5,bar
